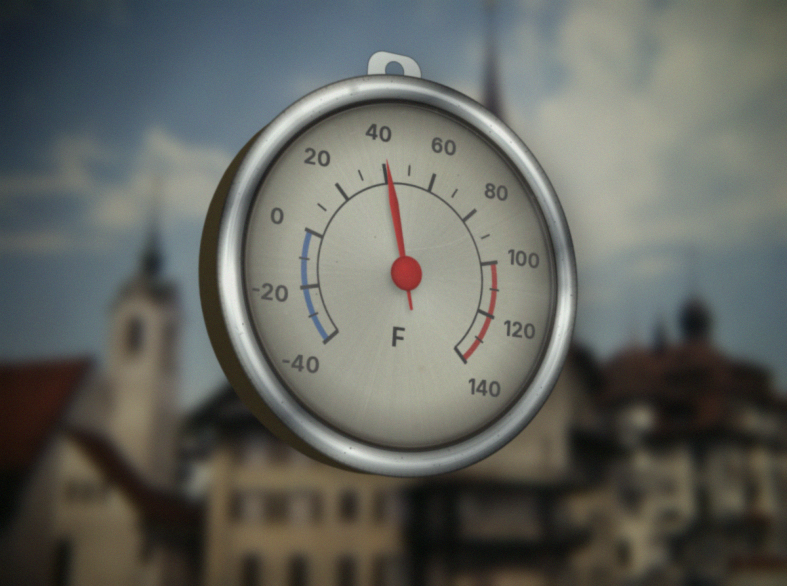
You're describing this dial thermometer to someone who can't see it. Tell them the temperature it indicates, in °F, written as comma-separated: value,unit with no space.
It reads 40,°F
